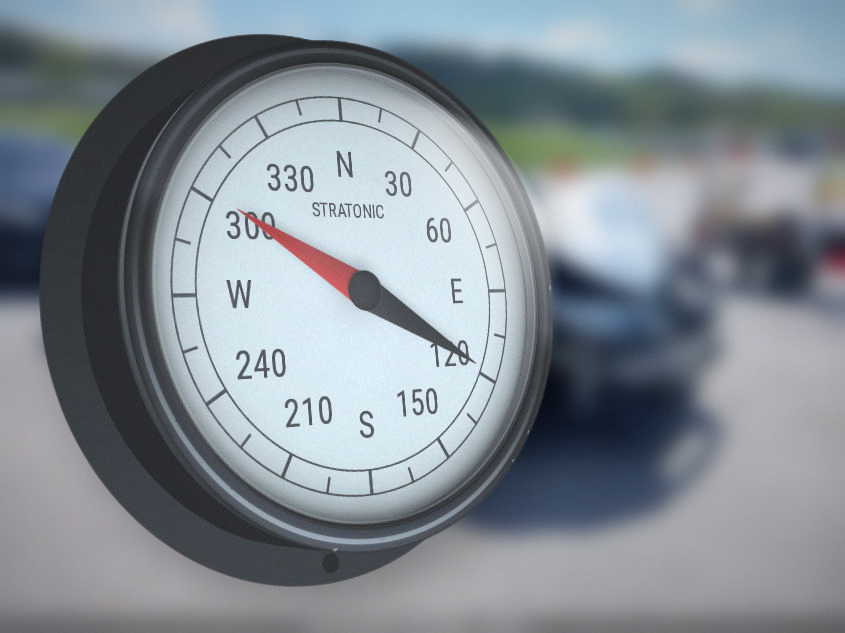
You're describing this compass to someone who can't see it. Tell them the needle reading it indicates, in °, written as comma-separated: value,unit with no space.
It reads 300,°
